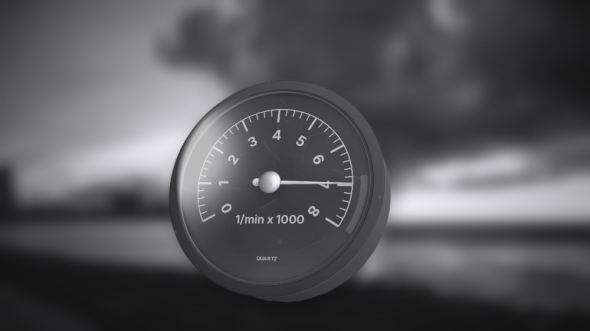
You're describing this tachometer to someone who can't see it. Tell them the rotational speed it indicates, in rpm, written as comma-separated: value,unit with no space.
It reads 7000,rpm
